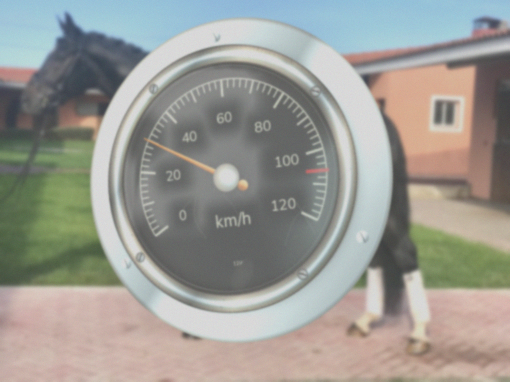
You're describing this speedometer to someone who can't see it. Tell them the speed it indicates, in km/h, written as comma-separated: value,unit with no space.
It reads 30,km/h
